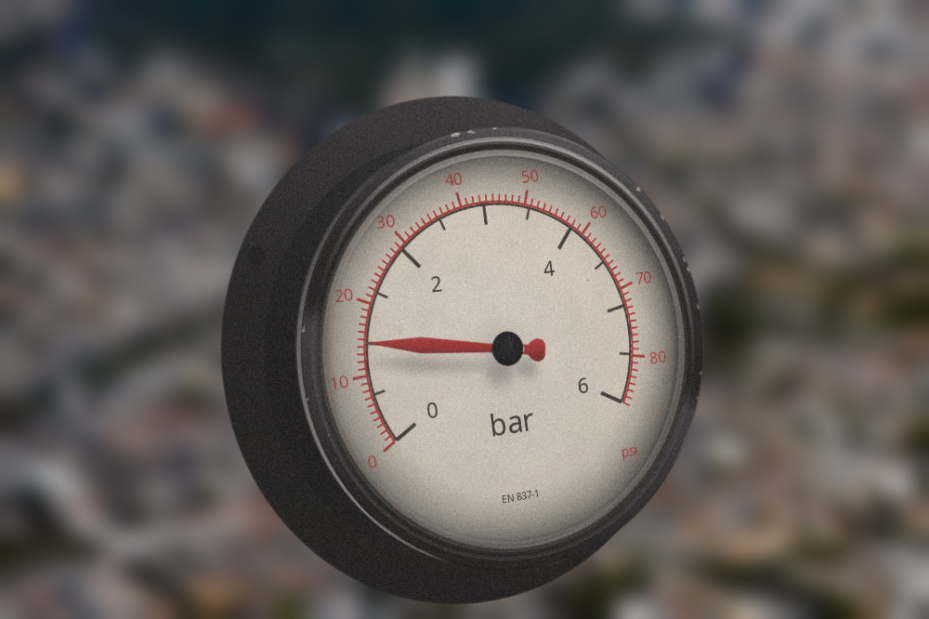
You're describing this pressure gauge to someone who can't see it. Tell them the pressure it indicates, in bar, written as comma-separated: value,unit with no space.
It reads 1,bar
